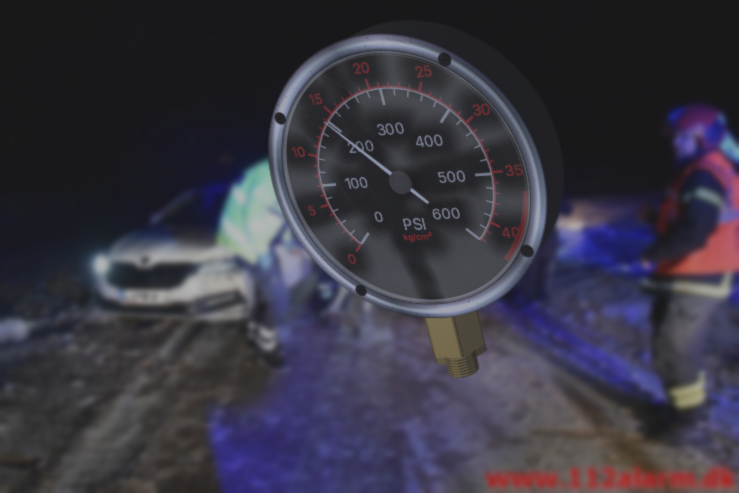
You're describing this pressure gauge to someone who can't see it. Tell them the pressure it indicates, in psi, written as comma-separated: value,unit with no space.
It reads 200,psi
